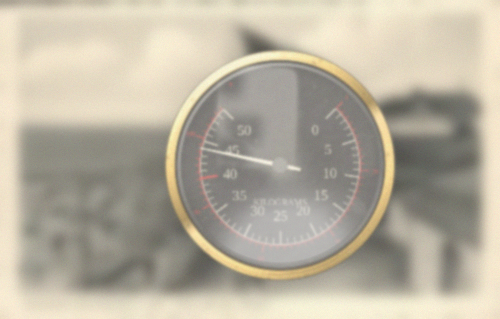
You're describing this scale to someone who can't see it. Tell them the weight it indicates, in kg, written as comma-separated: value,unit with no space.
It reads 44,kg
